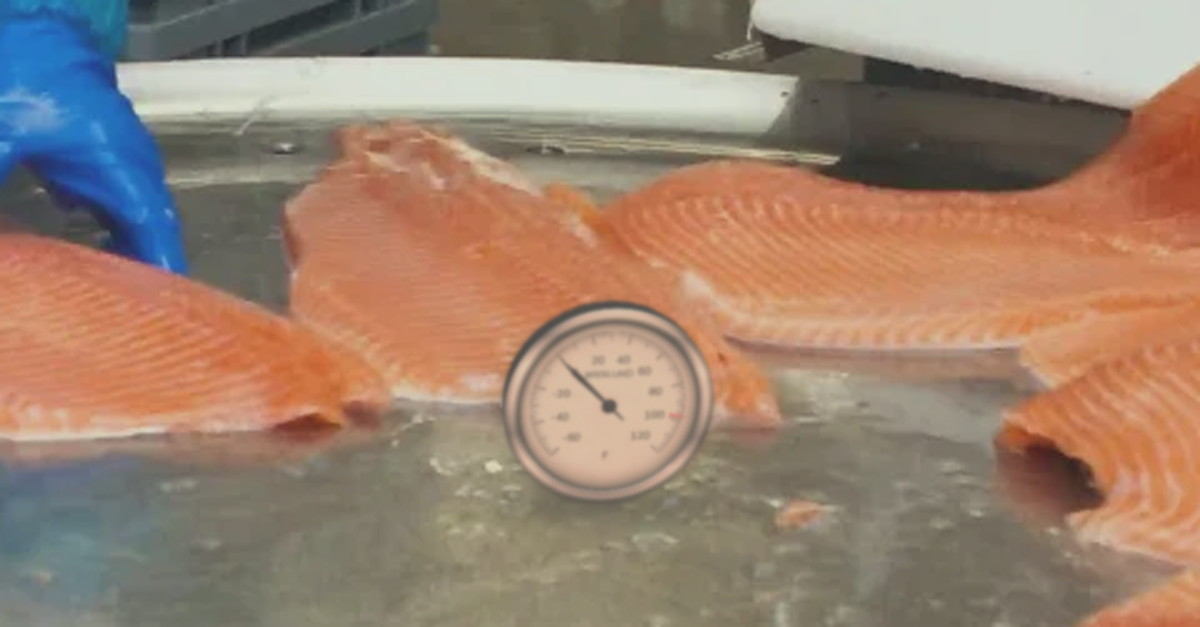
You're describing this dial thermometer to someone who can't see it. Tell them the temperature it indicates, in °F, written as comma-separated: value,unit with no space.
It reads 0,°F
